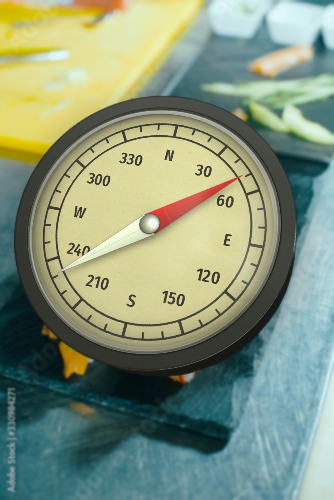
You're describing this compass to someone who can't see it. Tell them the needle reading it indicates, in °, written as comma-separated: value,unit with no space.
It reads 50,°
